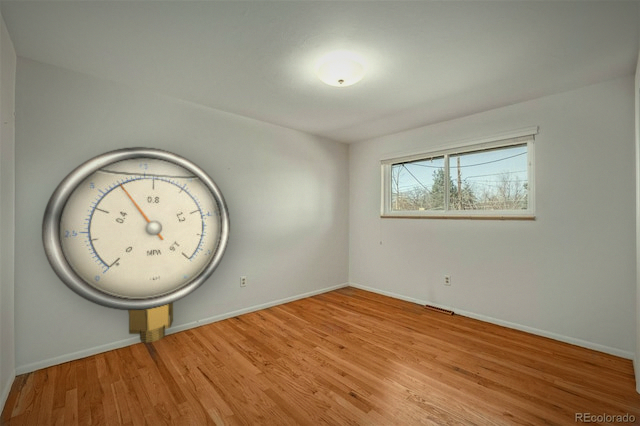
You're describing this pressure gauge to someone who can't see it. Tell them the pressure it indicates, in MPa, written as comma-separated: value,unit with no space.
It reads 0.6,MPa
